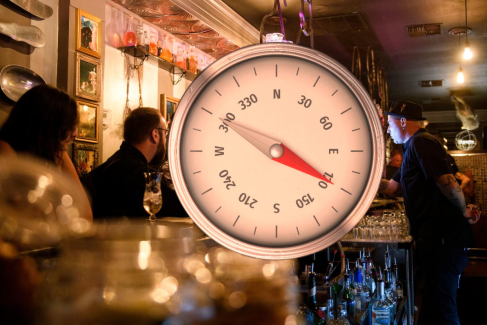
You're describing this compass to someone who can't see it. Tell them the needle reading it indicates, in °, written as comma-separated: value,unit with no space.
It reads 120,°
